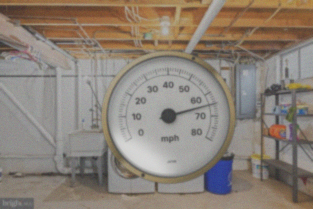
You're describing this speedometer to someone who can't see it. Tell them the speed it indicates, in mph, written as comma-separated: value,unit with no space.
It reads 65,mph
